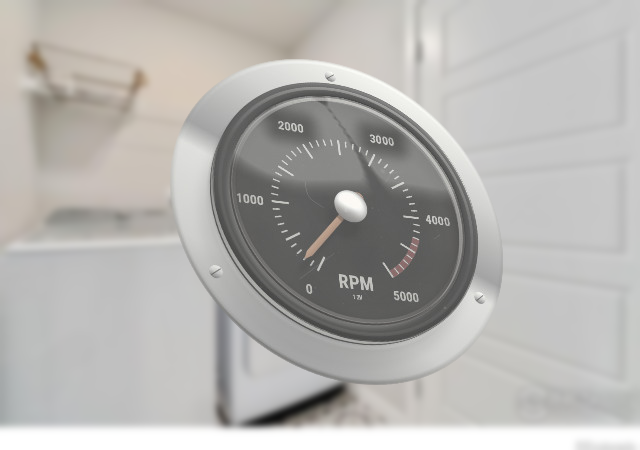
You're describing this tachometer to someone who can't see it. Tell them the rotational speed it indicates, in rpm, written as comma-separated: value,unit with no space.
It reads 200,rpm
